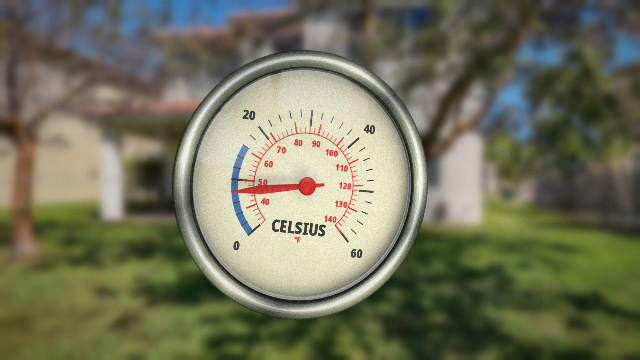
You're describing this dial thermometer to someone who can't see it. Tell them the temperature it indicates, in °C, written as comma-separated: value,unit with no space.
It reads 8,°C
